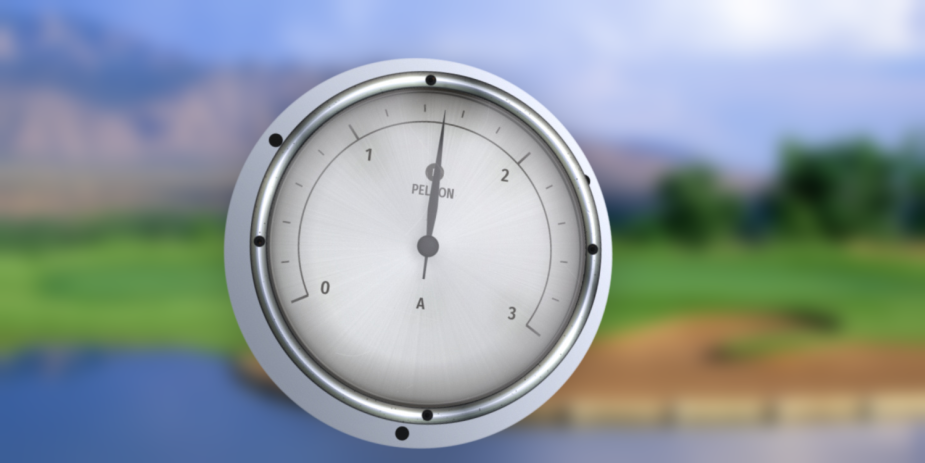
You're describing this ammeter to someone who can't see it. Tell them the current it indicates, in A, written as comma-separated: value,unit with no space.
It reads 1.5,A
